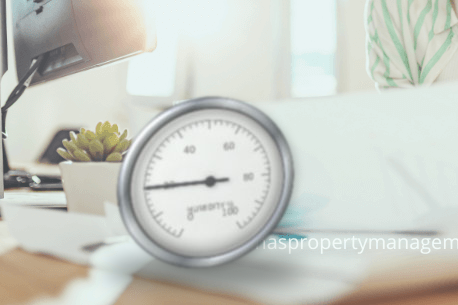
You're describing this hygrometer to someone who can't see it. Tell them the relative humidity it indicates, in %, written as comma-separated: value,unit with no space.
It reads 20,%
